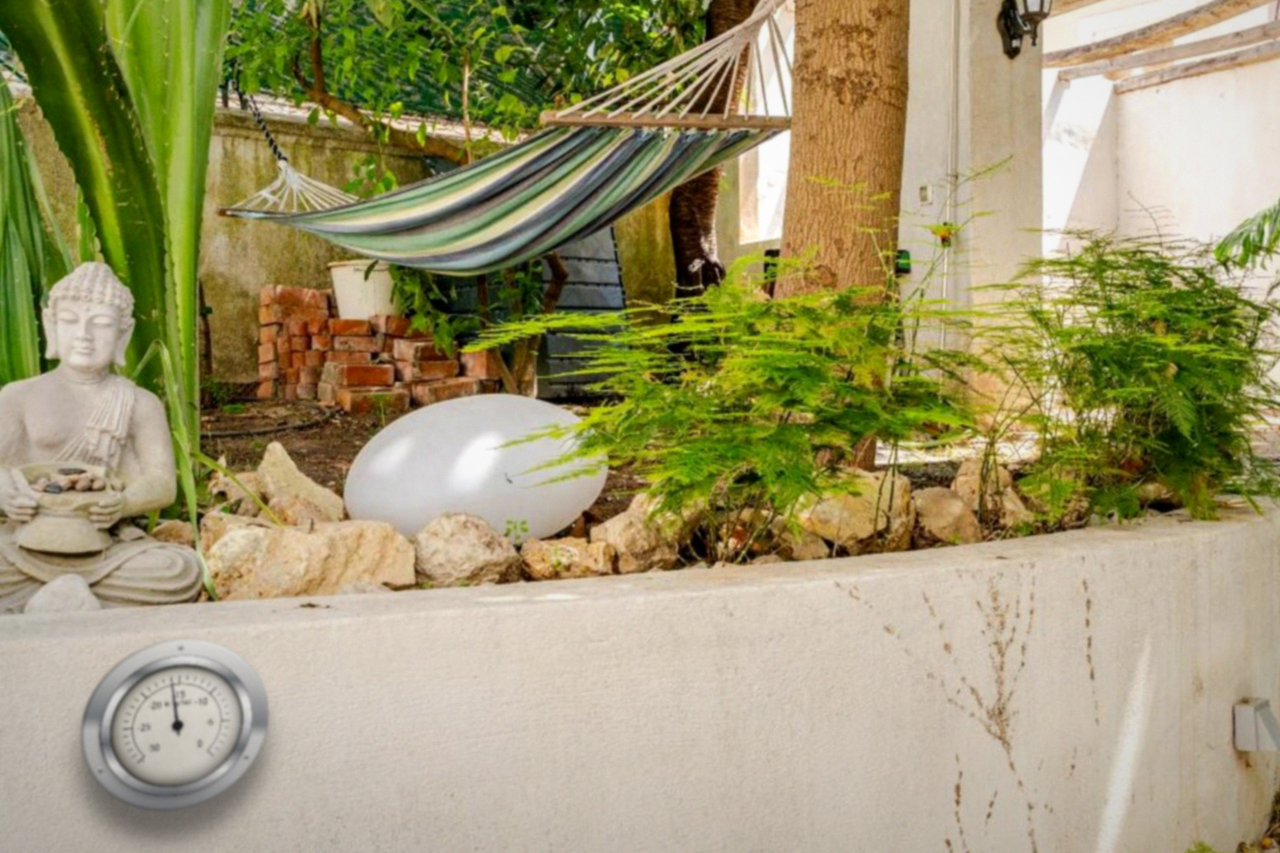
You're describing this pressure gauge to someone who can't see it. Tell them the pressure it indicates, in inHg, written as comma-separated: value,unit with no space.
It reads -16,inHg
